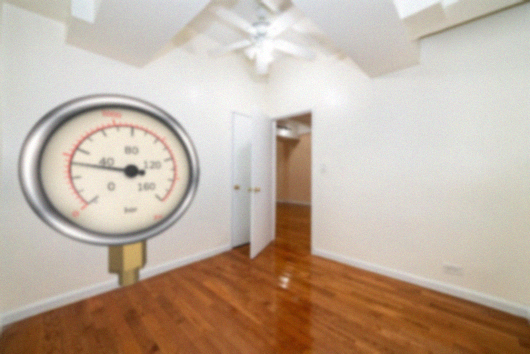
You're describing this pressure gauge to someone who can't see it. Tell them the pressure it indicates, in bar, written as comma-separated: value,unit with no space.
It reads 30,bar
